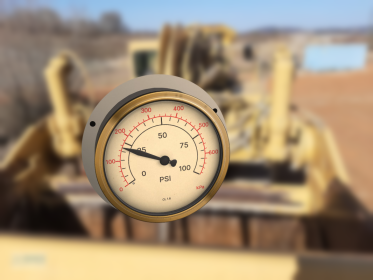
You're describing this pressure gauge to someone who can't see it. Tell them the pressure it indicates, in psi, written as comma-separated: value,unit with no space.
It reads 22.5,psi
